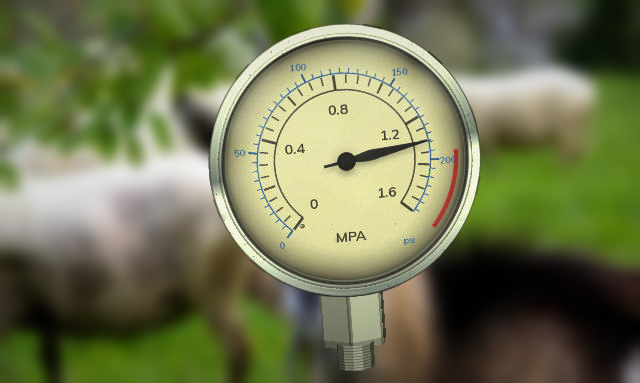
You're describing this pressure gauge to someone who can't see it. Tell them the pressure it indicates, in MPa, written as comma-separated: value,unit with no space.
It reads 1.3,MPa
